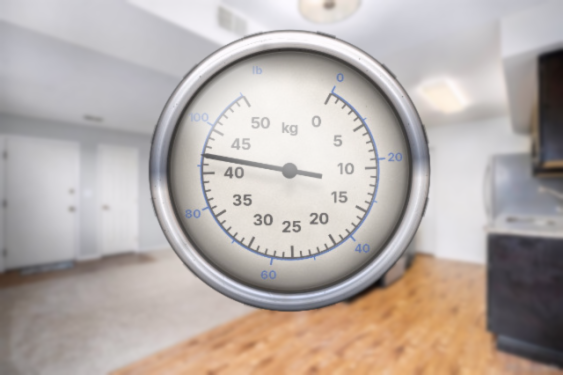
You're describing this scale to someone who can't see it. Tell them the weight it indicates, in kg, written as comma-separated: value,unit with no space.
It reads 42,kg
